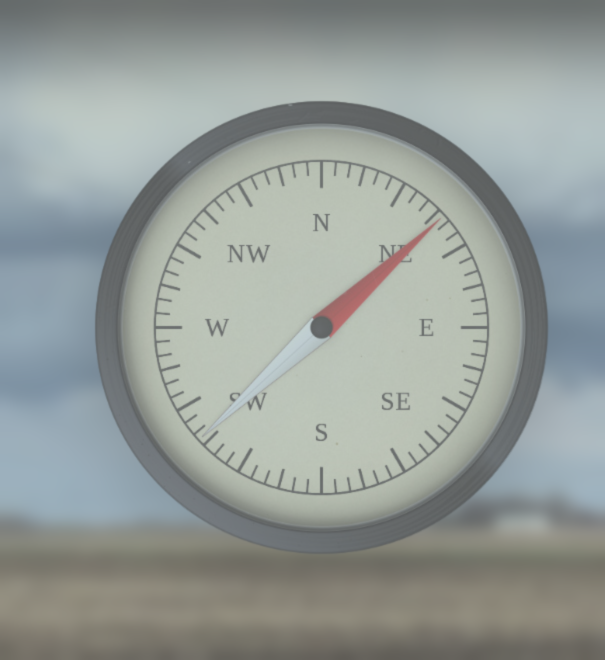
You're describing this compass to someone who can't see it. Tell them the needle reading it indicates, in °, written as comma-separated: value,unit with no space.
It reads 47.5,°
